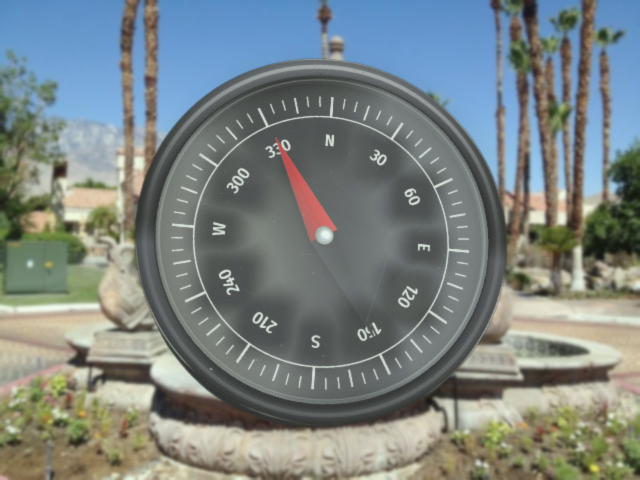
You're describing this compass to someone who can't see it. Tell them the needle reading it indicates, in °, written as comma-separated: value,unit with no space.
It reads 330,°
